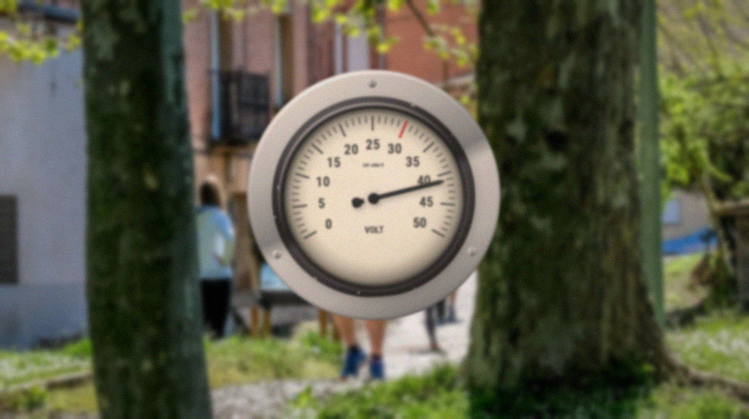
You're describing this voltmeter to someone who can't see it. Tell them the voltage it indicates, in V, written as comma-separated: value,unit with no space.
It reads 41,V
